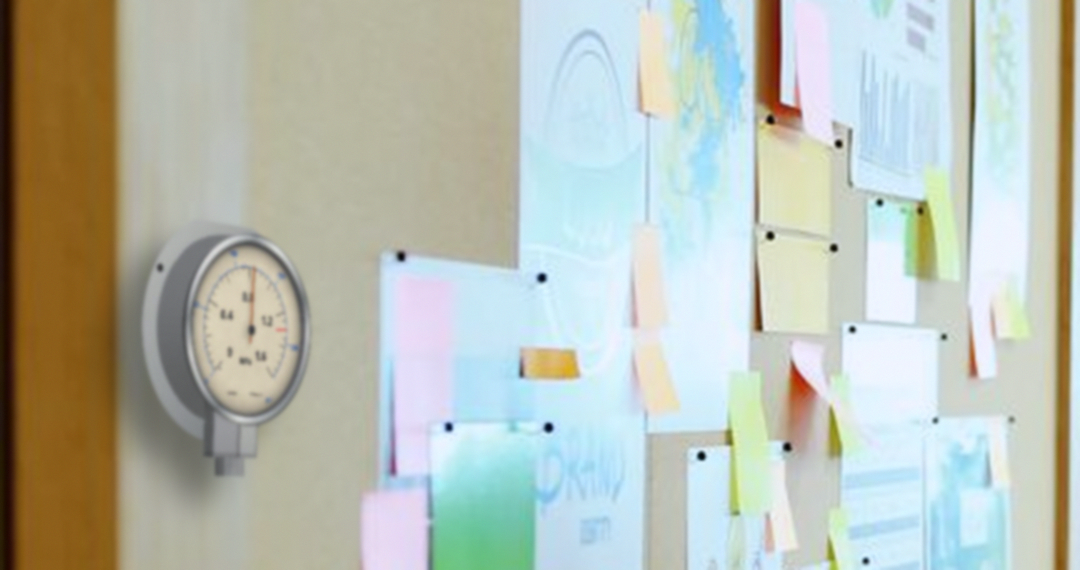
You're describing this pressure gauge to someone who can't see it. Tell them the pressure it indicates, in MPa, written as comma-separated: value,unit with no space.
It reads 0.8,MPa
